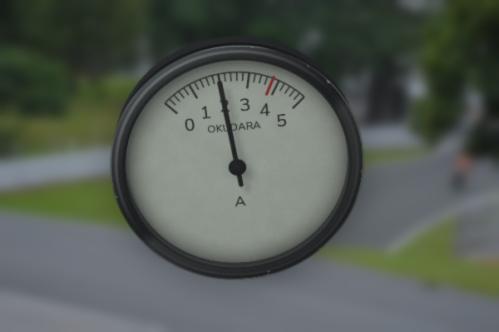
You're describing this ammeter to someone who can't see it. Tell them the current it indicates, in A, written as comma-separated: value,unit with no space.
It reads 2,A
